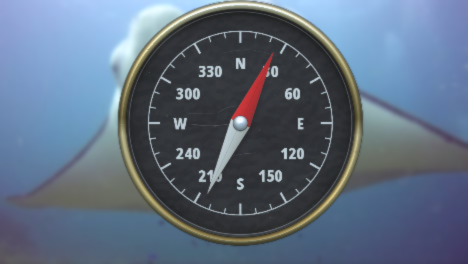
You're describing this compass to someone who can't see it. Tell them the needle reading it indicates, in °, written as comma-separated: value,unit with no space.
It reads 25,°
